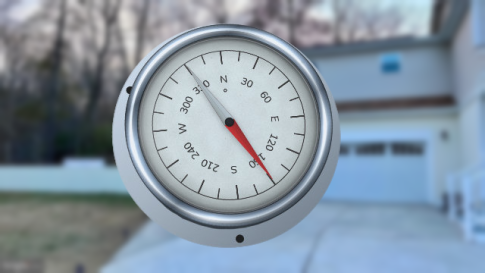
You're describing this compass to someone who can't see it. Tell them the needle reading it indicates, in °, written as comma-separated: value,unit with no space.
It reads 150,°
